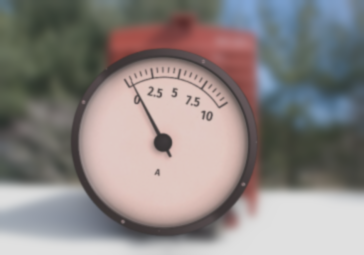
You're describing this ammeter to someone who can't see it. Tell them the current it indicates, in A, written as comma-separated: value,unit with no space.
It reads 0.5,A
